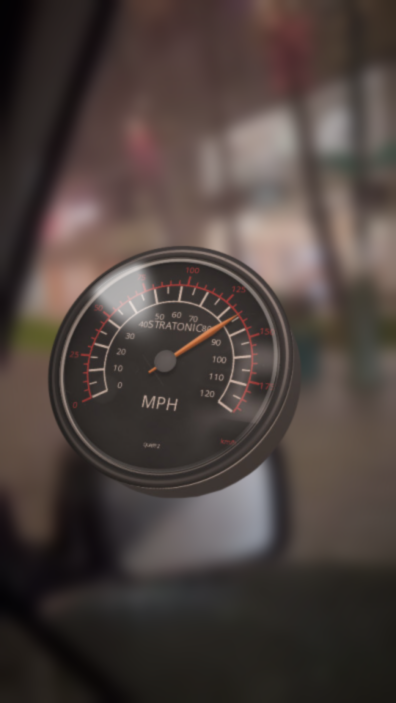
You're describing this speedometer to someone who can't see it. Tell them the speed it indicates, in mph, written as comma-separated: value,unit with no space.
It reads 85,mph
